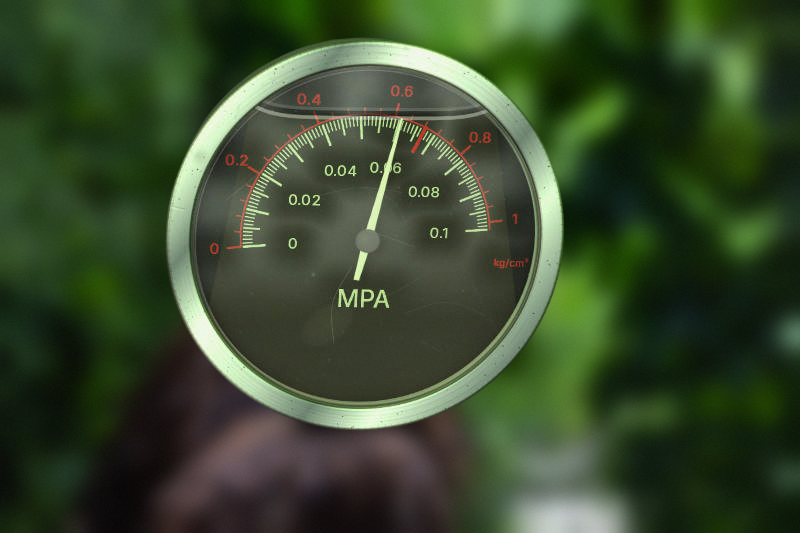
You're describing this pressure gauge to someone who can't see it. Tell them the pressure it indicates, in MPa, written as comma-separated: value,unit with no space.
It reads 0.06,MPa
